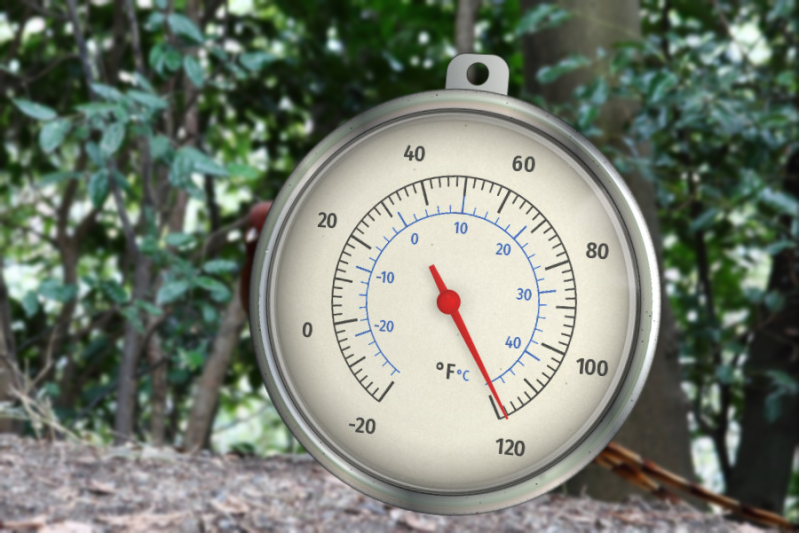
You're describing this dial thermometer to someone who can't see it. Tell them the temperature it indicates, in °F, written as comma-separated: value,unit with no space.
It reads 118,°F
